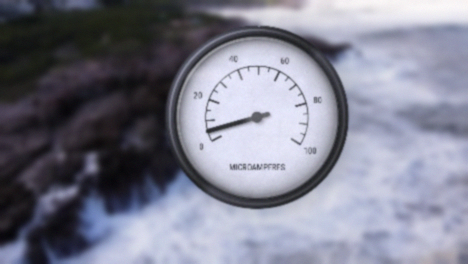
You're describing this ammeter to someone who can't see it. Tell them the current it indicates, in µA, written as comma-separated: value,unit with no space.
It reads 5,µA
